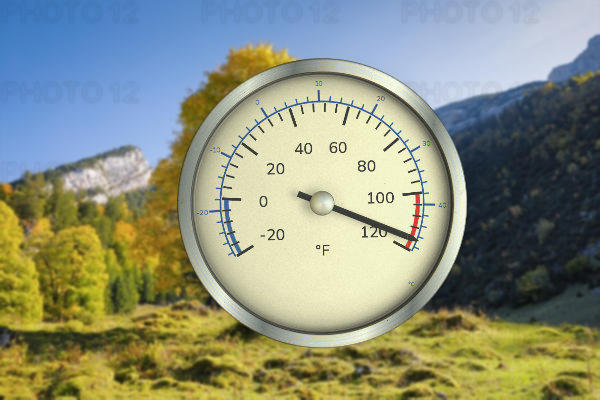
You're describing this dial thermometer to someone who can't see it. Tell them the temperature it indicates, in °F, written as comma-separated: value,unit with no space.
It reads 116,°F
